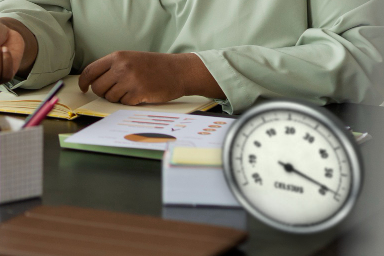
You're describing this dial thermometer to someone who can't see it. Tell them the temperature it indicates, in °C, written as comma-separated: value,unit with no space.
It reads 57.5,°C
